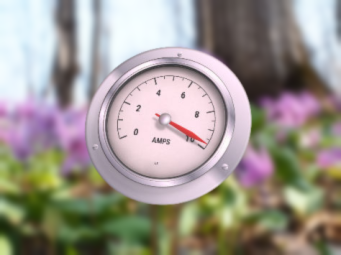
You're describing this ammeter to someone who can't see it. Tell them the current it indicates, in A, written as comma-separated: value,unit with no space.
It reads 9.75,A
